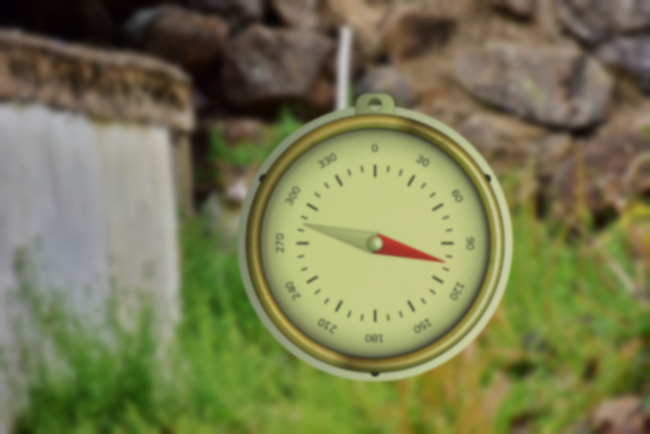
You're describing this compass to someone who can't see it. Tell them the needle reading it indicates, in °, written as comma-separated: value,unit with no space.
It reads 105,°
